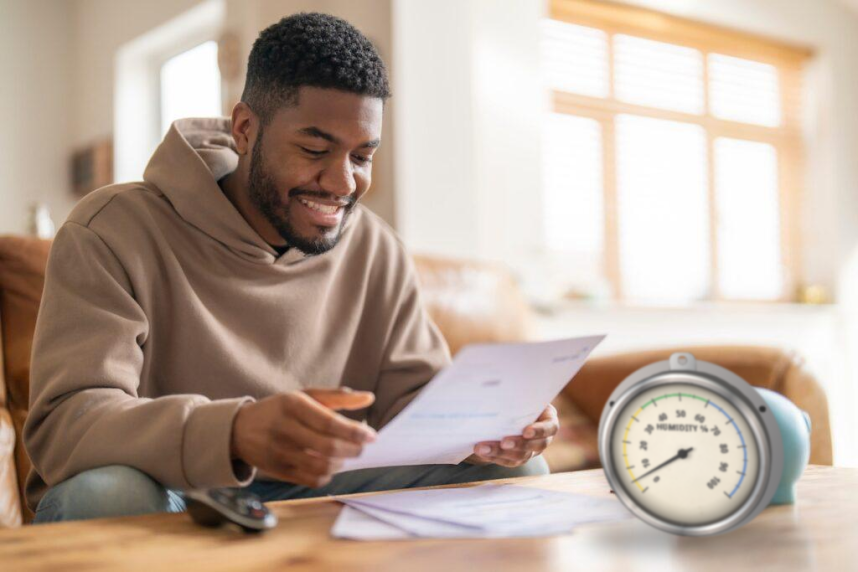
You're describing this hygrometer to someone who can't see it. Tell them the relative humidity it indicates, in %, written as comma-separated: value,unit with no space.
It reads 5,%
